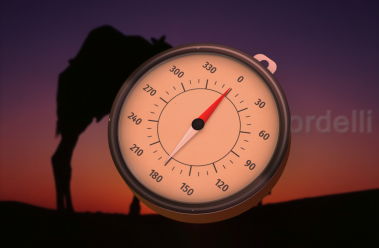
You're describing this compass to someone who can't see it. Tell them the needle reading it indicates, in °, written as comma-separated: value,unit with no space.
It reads 0,°
